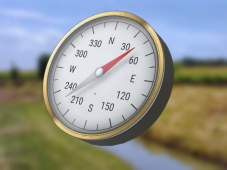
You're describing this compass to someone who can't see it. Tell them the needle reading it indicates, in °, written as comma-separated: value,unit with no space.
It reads 45,°
